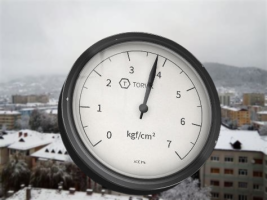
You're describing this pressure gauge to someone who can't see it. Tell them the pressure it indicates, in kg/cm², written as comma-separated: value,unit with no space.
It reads 3.75,kg/cm²
